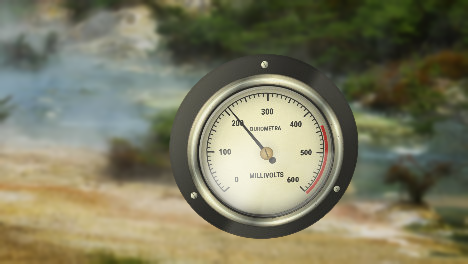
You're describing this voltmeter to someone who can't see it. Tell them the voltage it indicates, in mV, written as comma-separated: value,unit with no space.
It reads 210,mV
